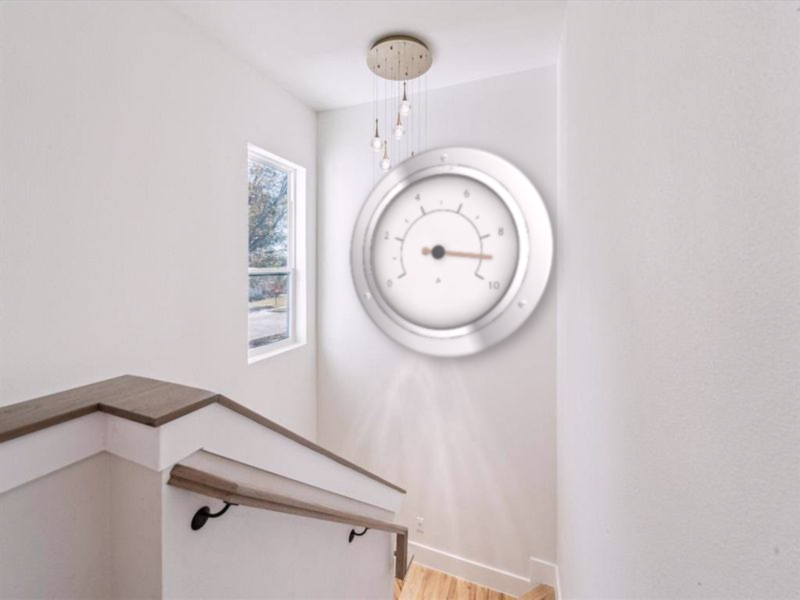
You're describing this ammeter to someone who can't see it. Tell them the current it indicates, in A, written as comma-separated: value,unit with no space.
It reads 9,A
